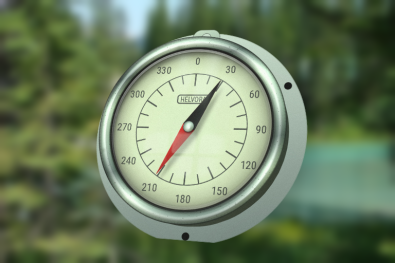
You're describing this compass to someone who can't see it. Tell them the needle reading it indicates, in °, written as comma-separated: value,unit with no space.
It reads 210,°
